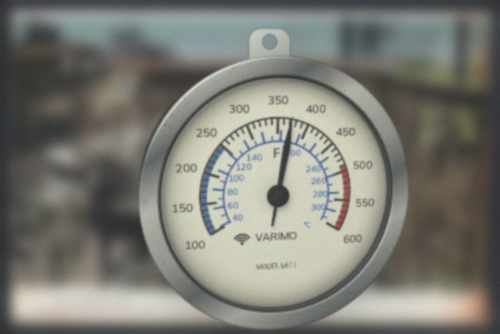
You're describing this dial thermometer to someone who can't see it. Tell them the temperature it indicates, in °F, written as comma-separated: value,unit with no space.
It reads 370,°F
